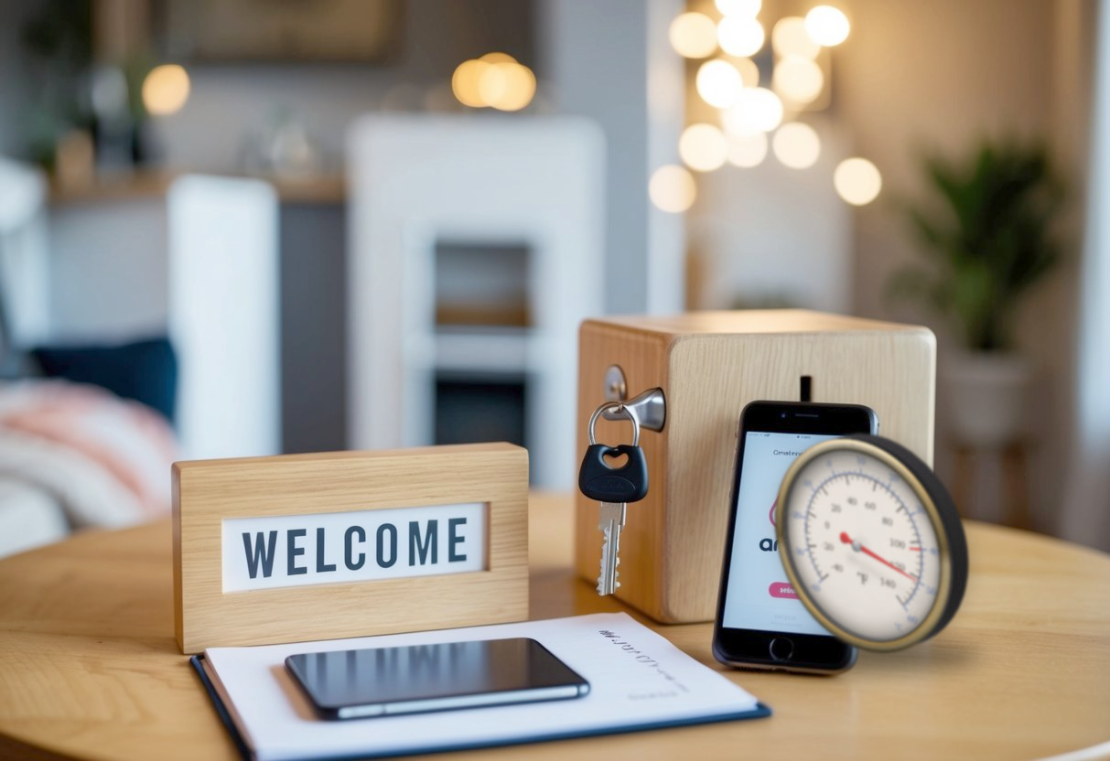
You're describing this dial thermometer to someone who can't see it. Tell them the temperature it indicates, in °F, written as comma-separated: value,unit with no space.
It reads 120,°F
